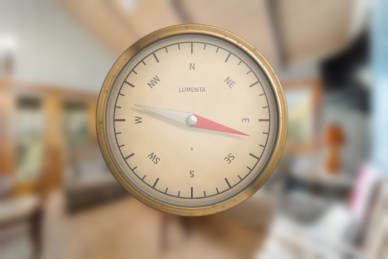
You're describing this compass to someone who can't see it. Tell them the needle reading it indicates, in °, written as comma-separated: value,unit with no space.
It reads 105,°
